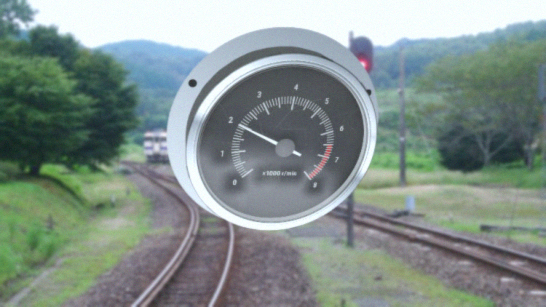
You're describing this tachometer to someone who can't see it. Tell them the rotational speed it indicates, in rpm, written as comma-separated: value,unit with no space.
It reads 2000,rpm
